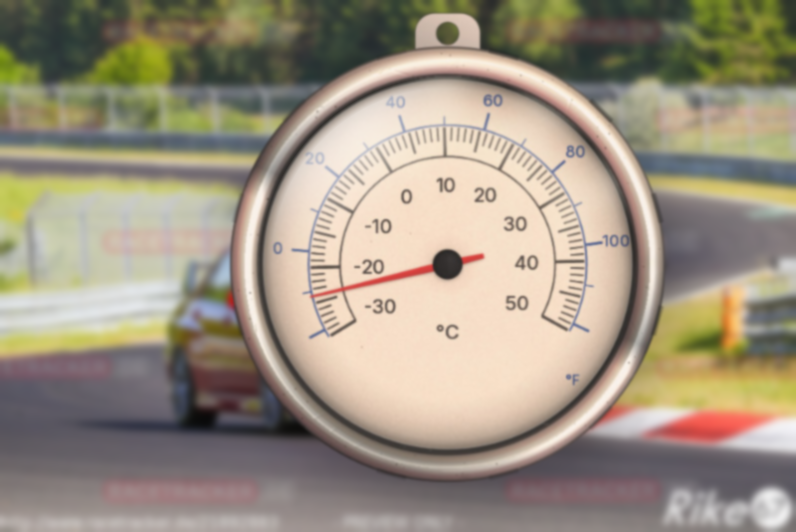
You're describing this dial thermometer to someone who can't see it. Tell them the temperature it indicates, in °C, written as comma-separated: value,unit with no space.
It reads -24,°C
